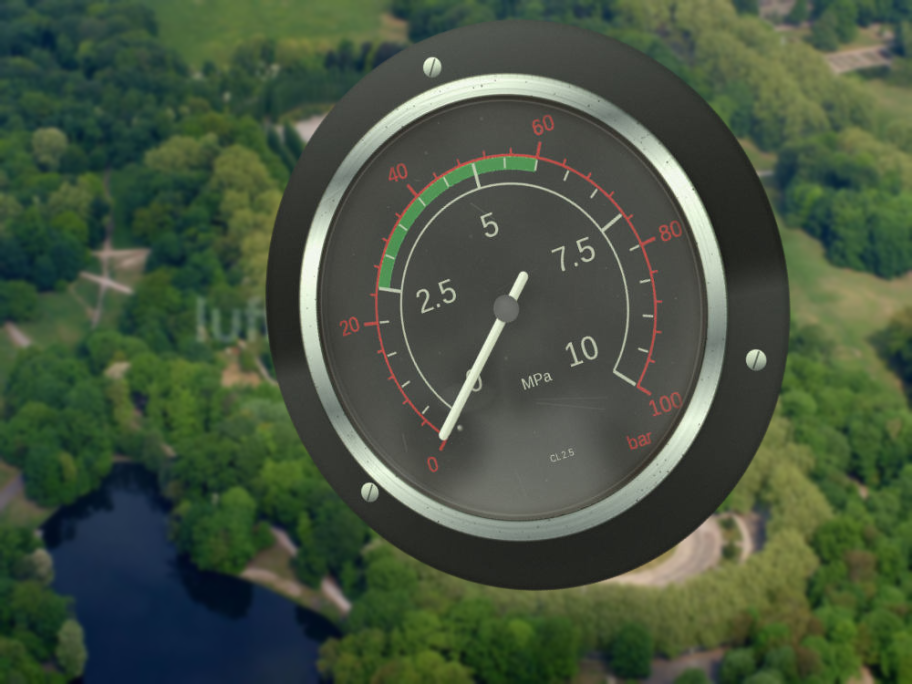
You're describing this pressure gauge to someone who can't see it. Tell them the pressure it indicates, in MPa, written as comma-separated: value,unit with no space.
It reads 0,MPa
